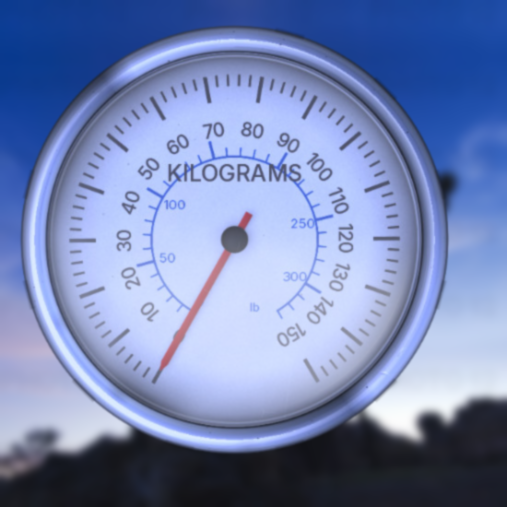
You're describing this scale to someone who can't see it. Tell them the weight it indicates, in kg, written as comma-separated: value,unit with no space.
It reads 0,kg
